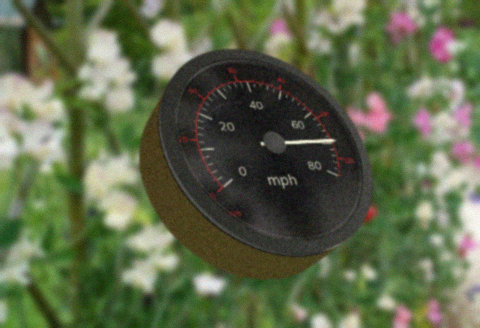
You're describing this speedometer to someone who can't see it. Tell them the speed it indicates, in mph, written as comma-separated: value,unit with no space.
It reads 70,mph
